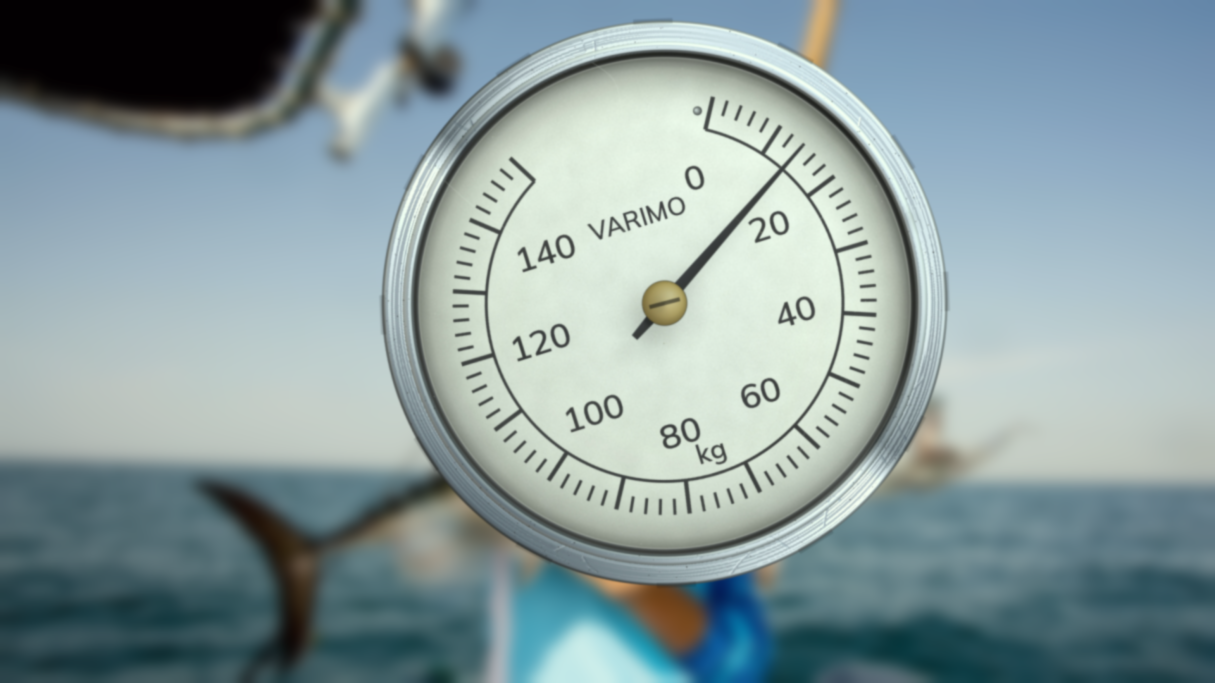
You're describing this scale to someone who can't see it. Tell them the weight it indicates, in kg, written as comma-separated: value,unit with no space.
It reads 14,kg
